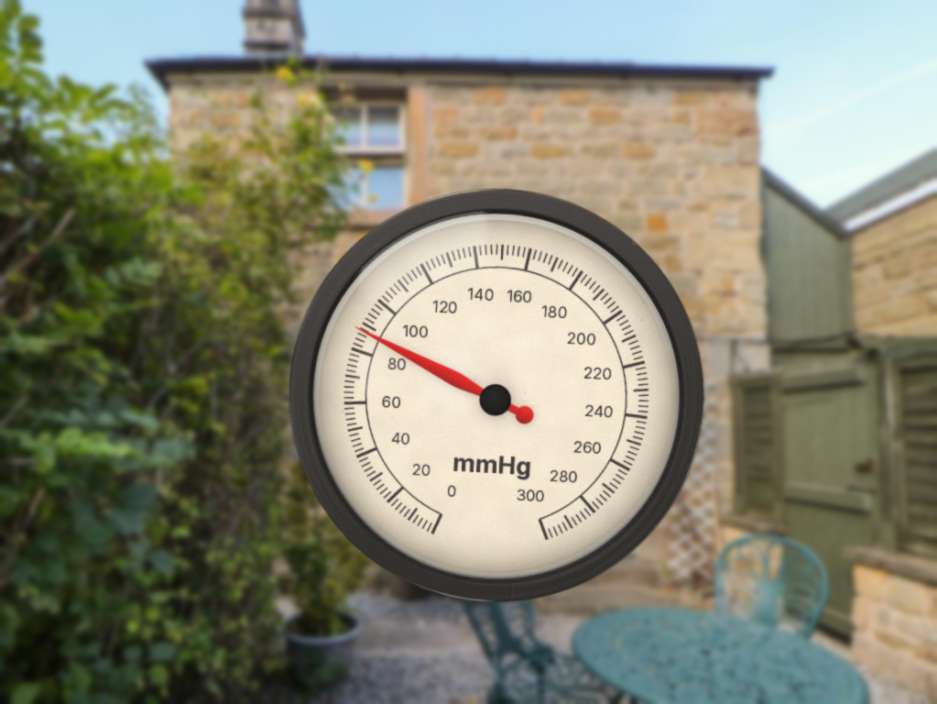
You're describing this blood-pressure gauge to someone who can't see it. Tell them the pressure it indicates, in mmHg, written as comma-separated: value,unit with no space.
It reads 88,mmHg
